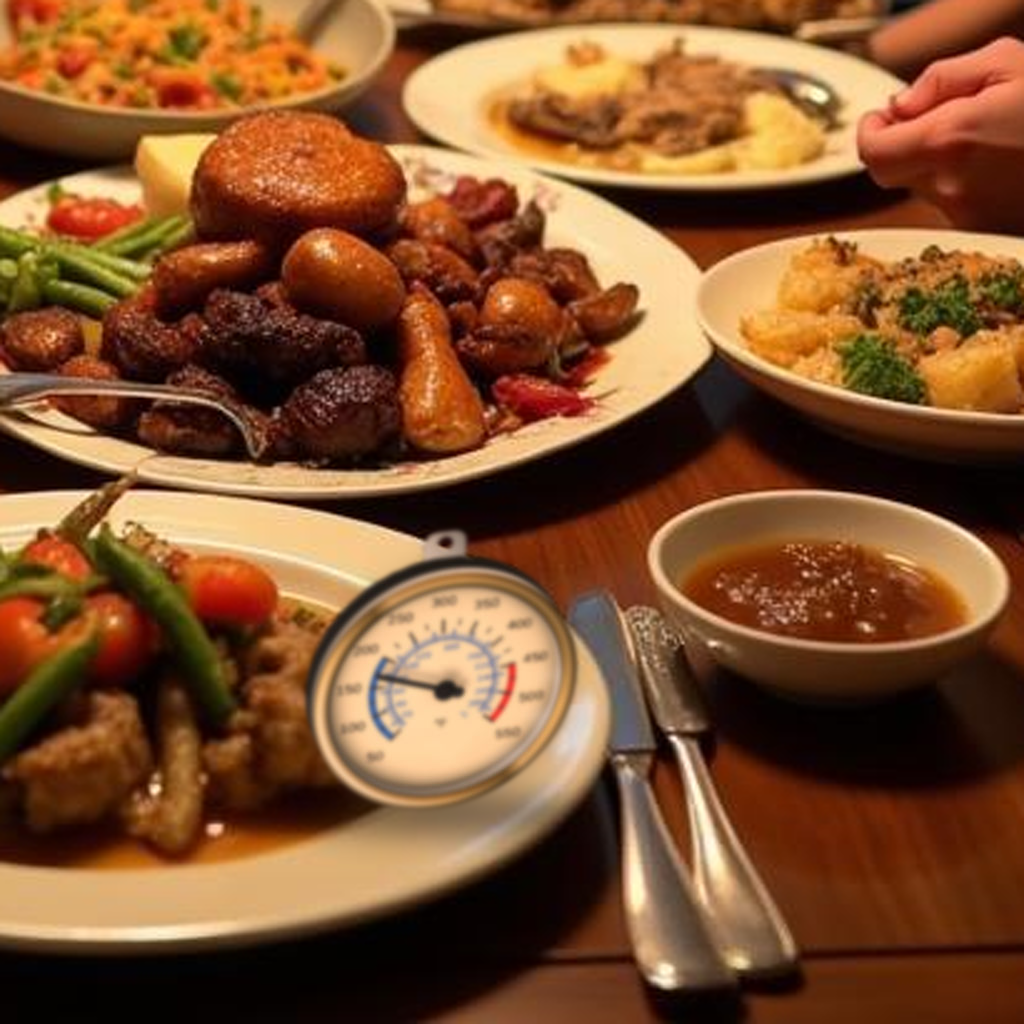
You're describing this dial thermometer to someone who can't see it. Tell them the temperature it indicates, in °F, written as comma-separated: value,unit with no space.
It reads 175,°F
